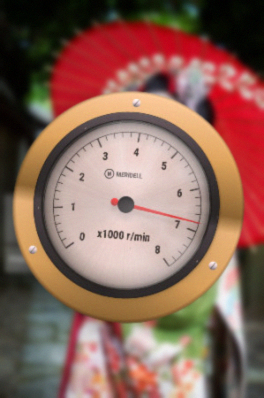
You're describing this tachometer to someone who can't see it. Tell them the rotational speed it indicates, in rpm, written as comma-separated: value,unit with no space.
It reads 6800,rpm
